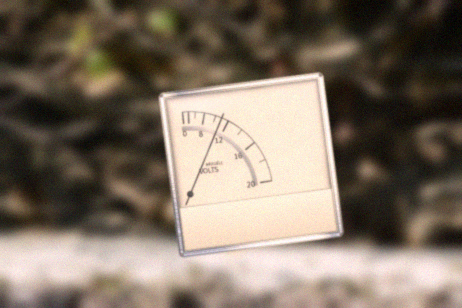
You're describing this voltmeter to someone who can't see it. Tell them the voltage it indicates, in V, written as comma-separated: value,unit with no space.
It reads 11,V
